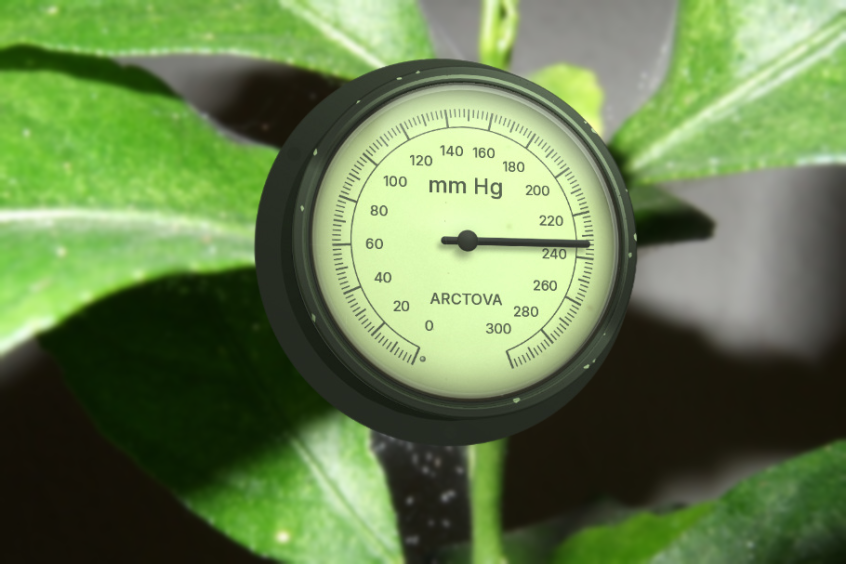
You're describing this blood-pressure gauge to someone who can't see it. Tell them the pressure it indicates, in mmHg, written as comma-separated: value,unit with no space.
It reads 234,mmHg
